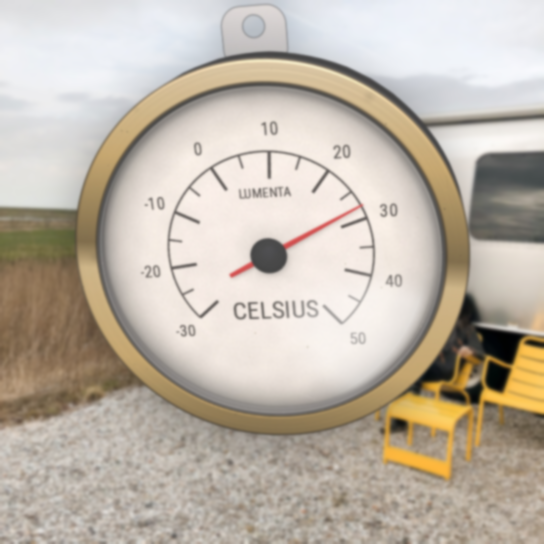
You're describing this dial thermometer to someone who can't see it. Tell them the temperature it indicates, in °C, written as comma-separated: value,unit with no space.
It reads 27.5,°C
